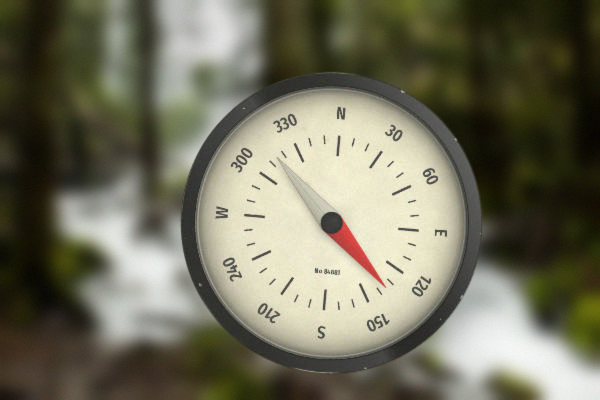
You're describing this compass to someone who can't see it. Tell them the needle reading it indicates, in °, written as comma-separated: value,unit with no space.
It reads 135,°
